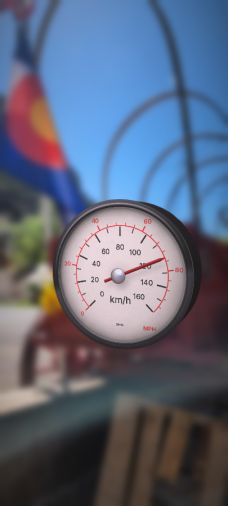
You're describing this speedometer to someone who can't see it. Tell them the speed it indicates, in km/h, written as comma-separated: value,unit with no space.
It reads 120,km/h
